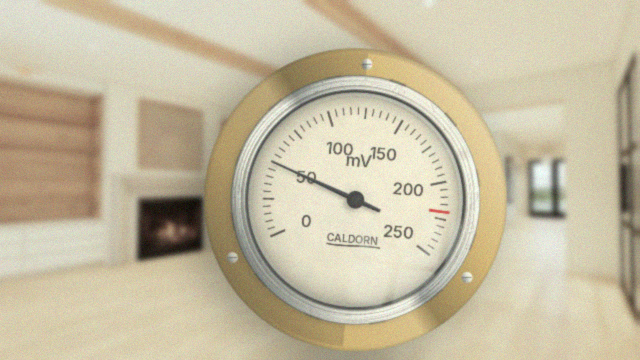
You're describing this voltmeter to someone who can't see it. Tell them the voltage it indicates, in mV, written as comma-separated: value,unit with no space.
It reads 50,mV
